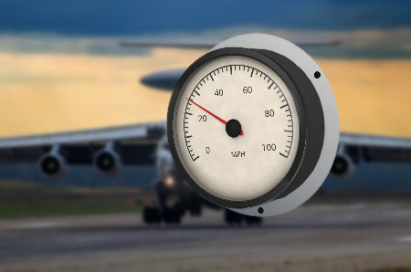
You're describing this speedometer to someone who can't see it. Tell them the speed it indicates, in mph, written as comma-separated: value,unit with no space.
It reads 26,mph
